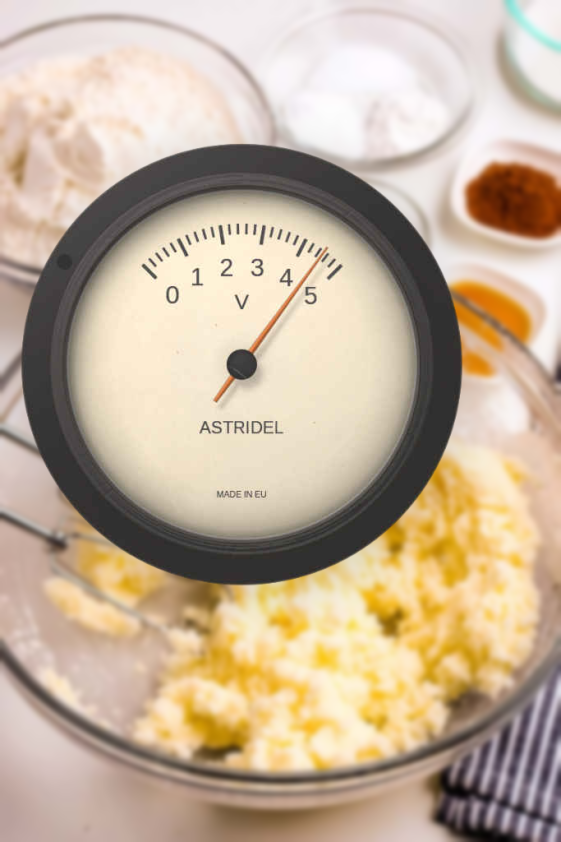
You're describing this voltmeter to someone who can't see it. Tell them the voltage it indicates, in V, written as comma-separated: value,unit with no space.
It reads 4.5,V
